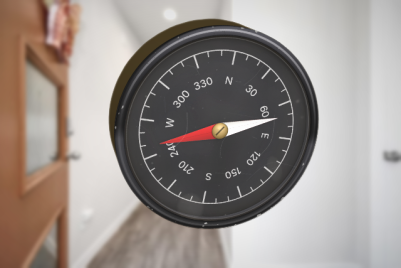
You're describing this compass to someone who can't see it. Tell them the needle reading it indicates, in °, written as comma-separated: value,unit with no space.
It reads 250,°
